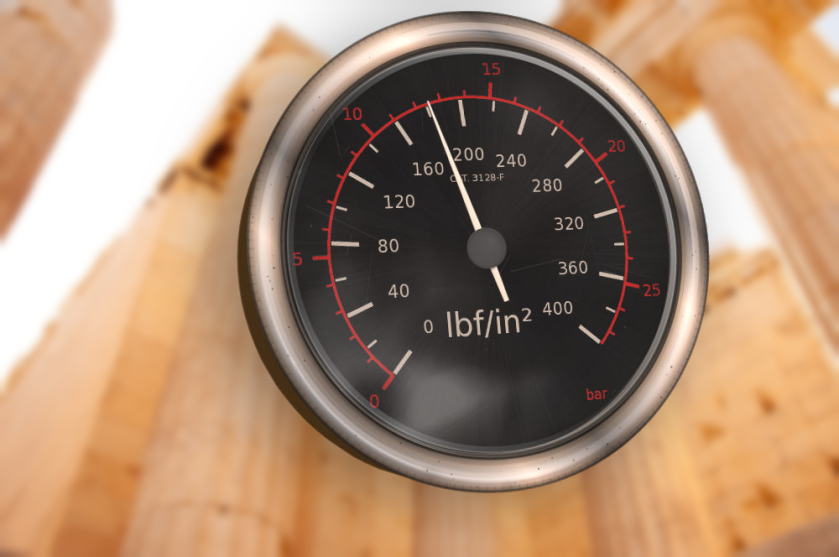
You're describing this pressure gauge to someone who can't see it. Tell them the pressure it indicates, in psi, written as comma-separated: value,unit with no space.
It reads 180,psi
